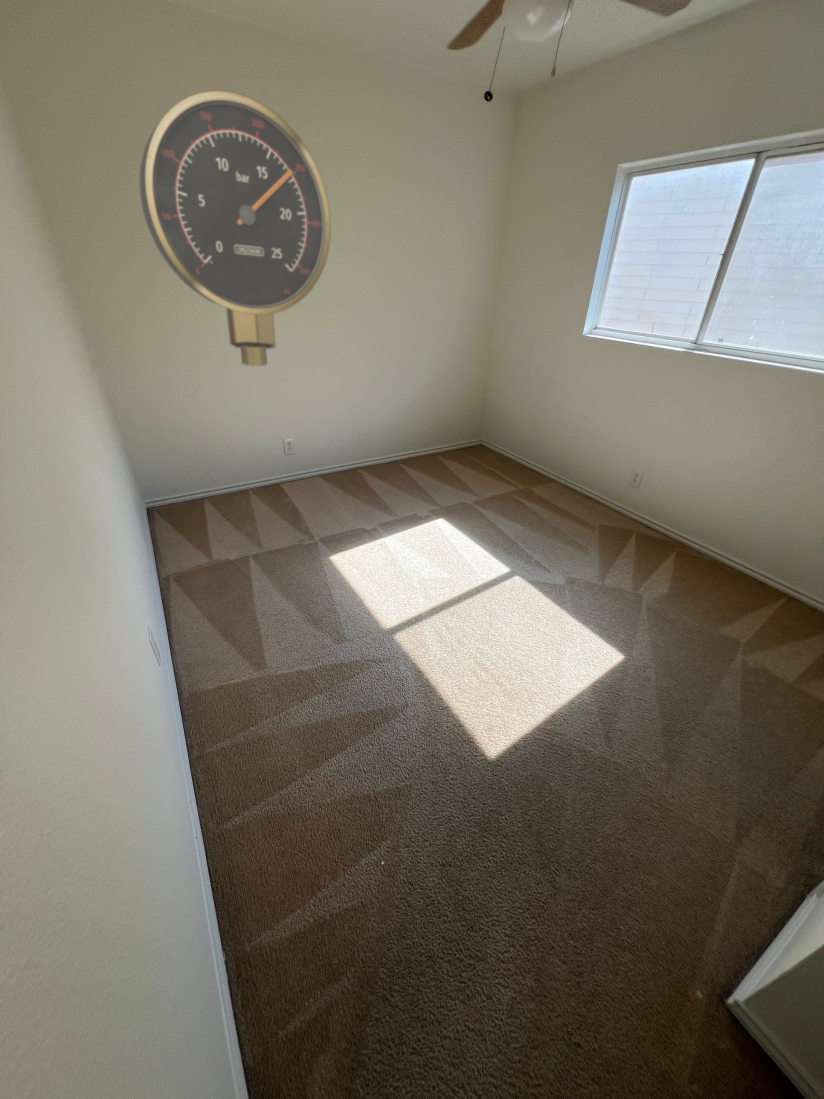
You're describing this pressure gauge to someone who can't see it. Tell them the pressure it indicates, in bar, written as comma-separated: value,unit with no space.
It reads 17,bar
